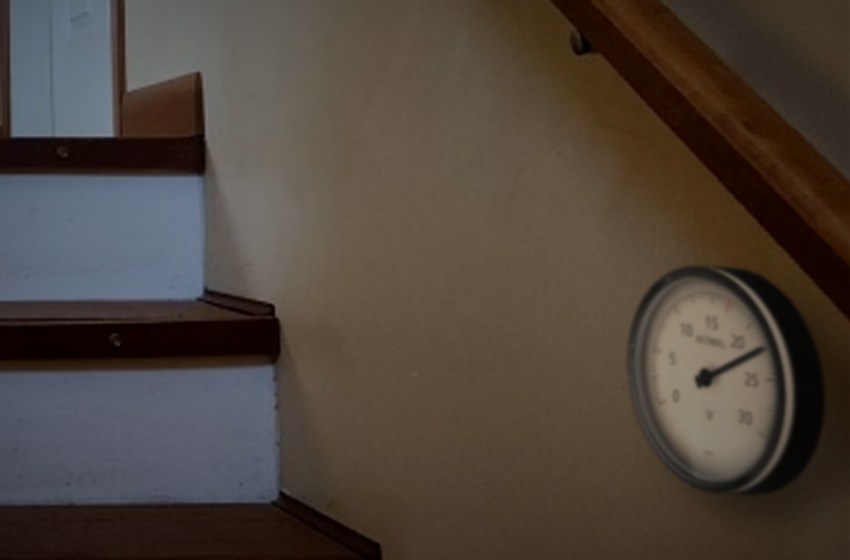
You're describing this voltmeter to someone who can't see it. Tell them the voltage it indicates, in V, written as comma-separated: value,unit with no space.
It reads 22.5,V
